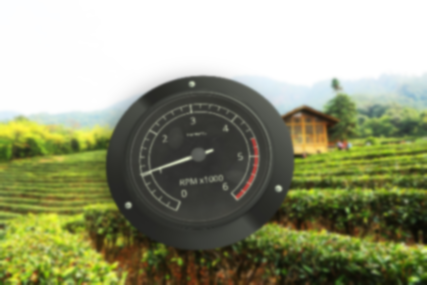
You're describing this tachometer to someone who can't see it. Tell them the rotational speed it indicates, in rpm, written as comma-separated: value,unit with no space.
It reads 1000,rpm
